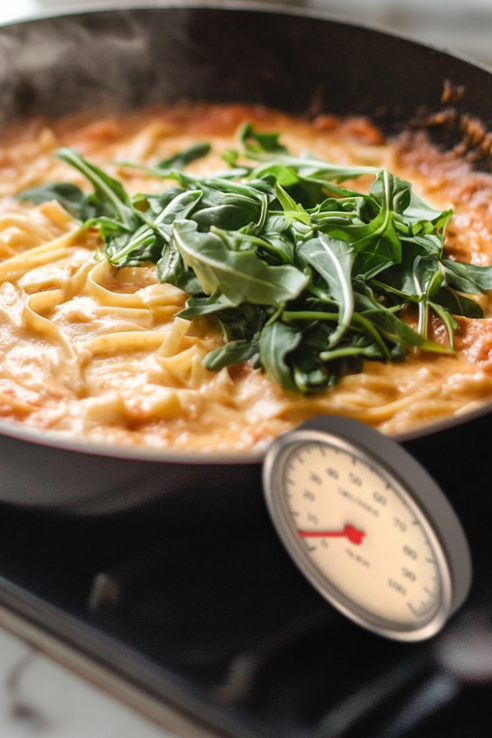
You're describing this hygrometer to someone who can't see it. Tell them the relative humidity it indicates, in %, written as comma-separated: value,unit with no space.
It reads 5,%
